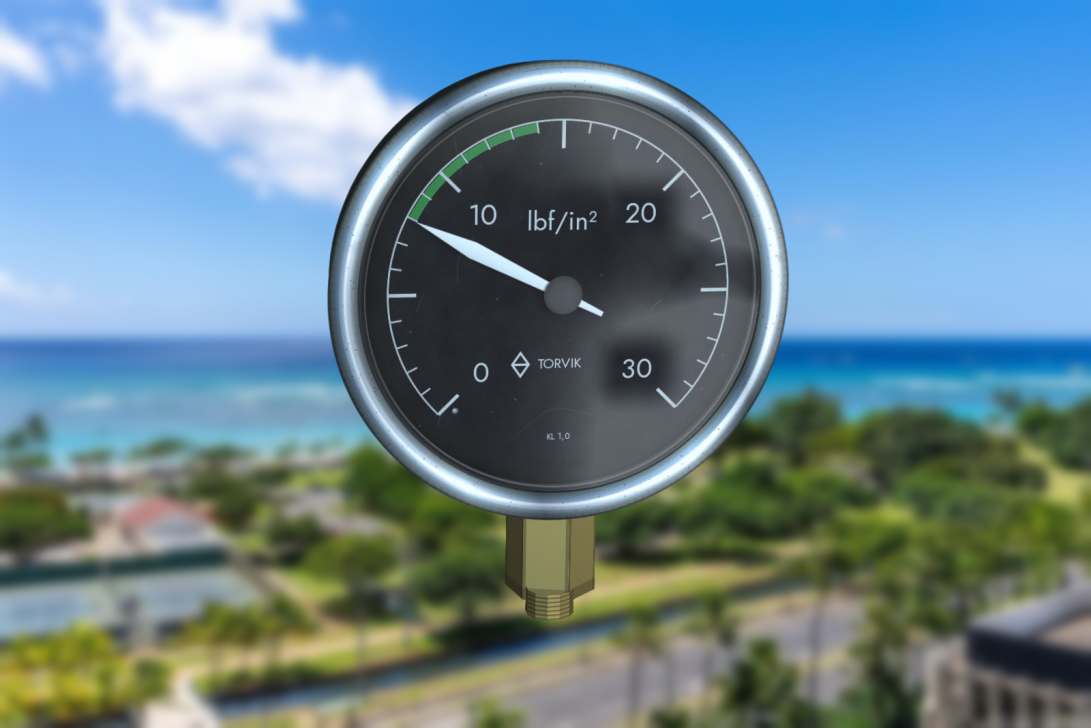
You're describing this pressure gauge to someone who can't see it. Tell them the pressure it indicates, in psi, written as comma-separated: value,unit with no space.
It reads 8,psi
